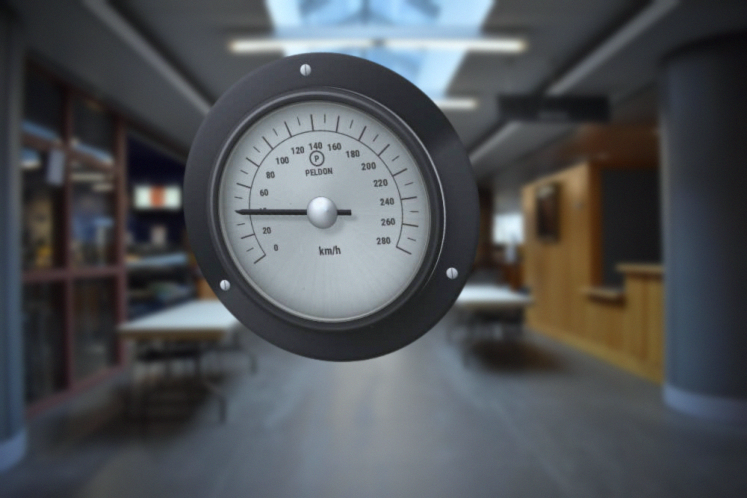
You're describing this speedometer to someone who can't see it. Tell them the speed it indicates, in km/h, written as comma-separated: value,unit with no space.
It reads 40,km/h
